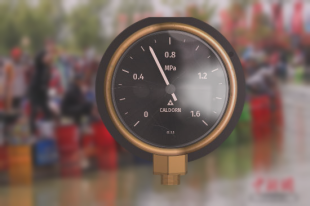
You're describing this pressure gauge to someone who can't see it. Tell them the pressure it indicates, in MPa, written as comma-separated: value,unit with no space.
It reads 0.65,MPa
